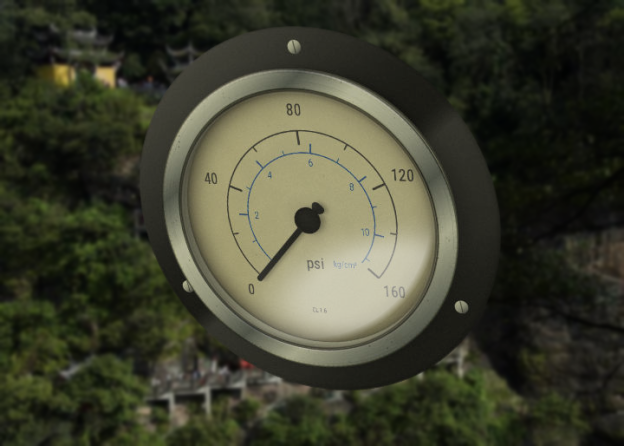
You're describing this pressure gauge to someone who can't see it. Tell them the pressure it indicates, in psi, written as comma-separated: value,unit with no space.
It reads 0,psi
